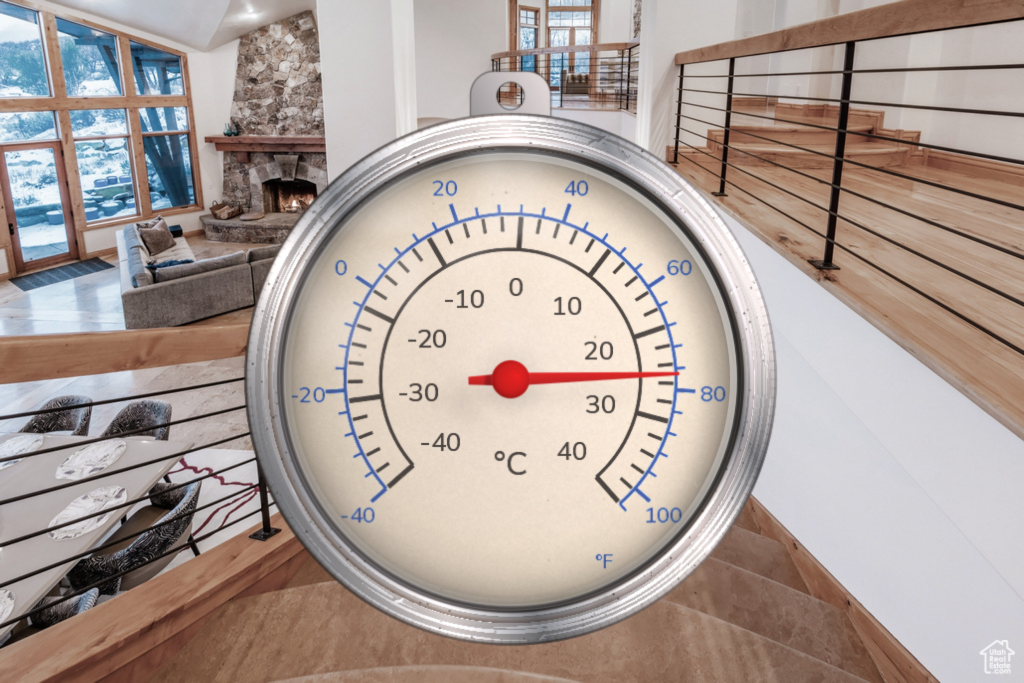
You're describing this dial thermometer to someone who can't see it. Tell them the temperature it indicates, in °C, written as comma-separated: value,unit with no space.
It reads 25,°C
